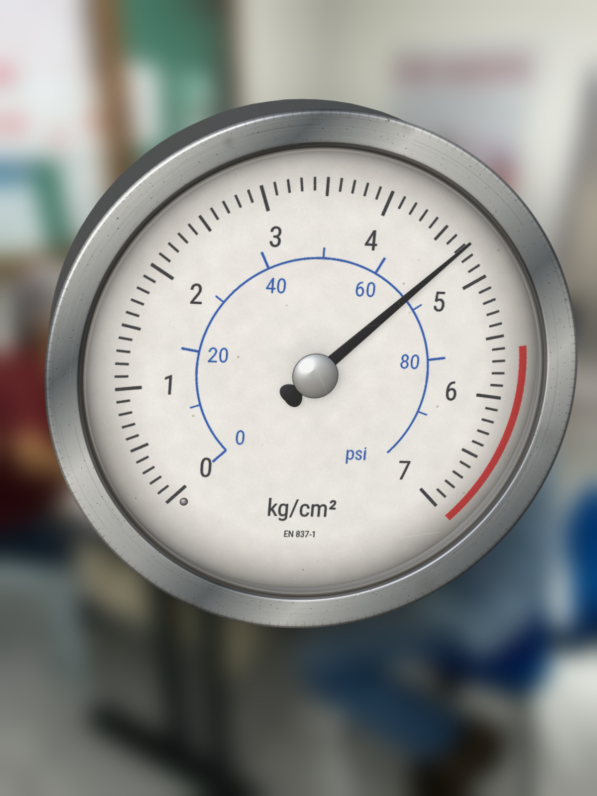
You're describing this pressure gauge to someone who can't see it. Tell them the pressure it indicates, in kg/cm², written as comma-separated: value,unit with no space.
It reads 4.7,kg/cm²
